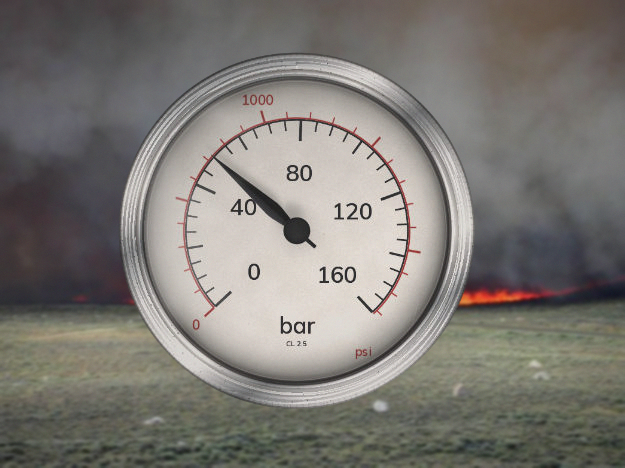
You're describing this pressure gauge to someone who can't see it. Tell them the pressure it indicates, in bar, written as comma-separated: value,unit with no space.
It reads 50,bar
